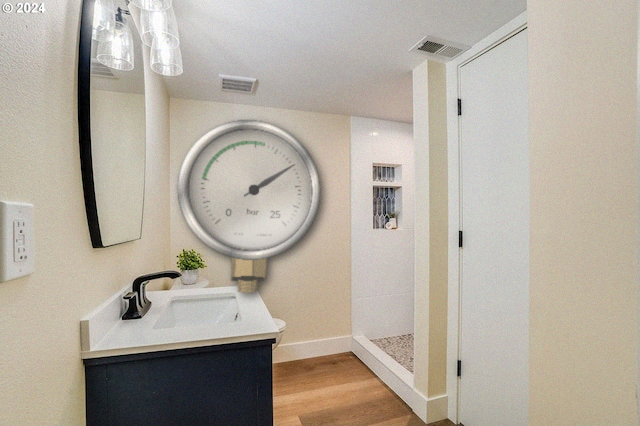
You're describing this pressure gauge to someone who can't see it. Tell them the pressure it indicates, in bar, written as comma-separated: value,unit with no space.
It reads 17.5,bar
